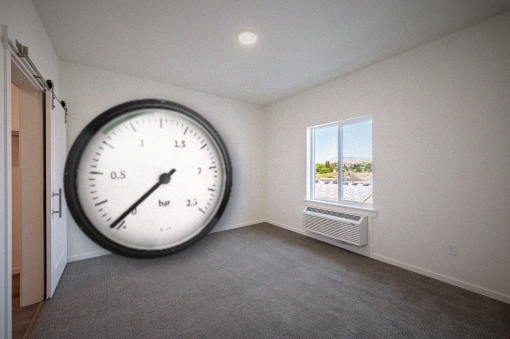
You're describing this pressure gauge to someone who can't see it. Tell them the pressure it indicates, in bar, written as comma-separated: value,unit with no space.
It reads 0.05,bar
